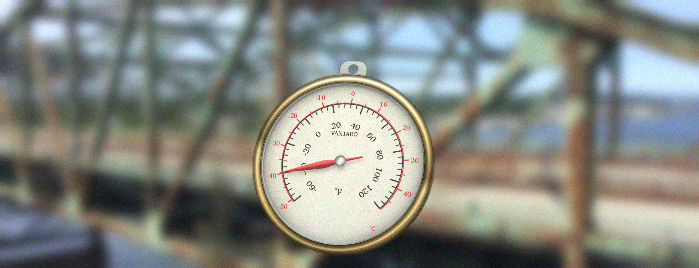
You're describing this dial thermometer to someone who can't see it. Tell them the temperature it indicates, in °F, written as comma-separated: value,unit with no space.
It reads -40,°F
